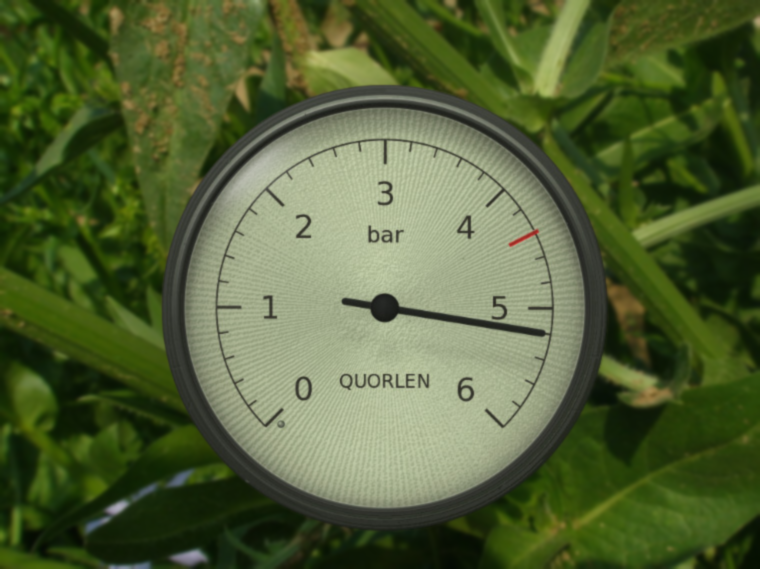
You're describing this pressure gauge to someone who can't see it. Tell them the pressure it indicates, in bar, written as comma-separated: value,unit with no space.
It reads 5.2,bar
